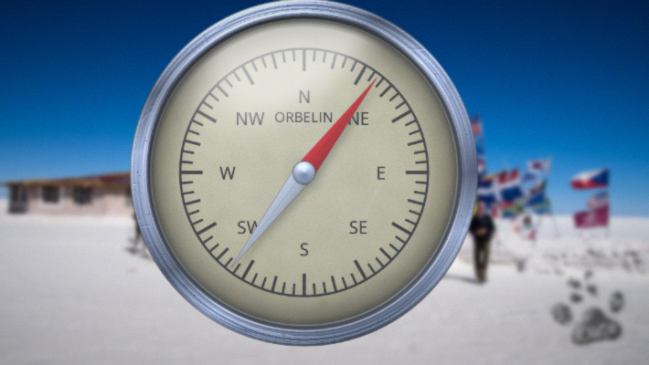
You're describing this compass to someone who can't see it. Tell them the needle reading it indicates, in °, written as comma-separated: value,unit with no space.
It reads 37.5,°
